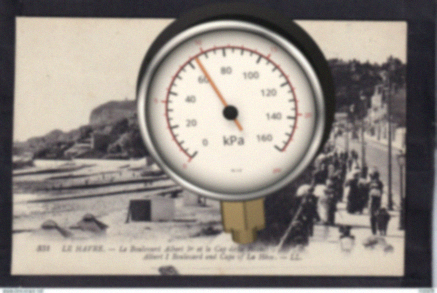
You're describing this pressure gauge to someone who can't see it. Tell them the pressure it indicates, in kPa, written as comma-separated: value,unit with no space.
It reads 65,kPa
